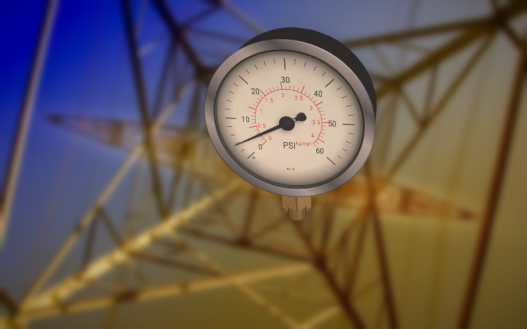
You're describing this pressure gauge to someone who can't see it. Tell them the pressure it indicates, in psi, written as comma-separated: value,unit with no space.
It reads 4,psi
